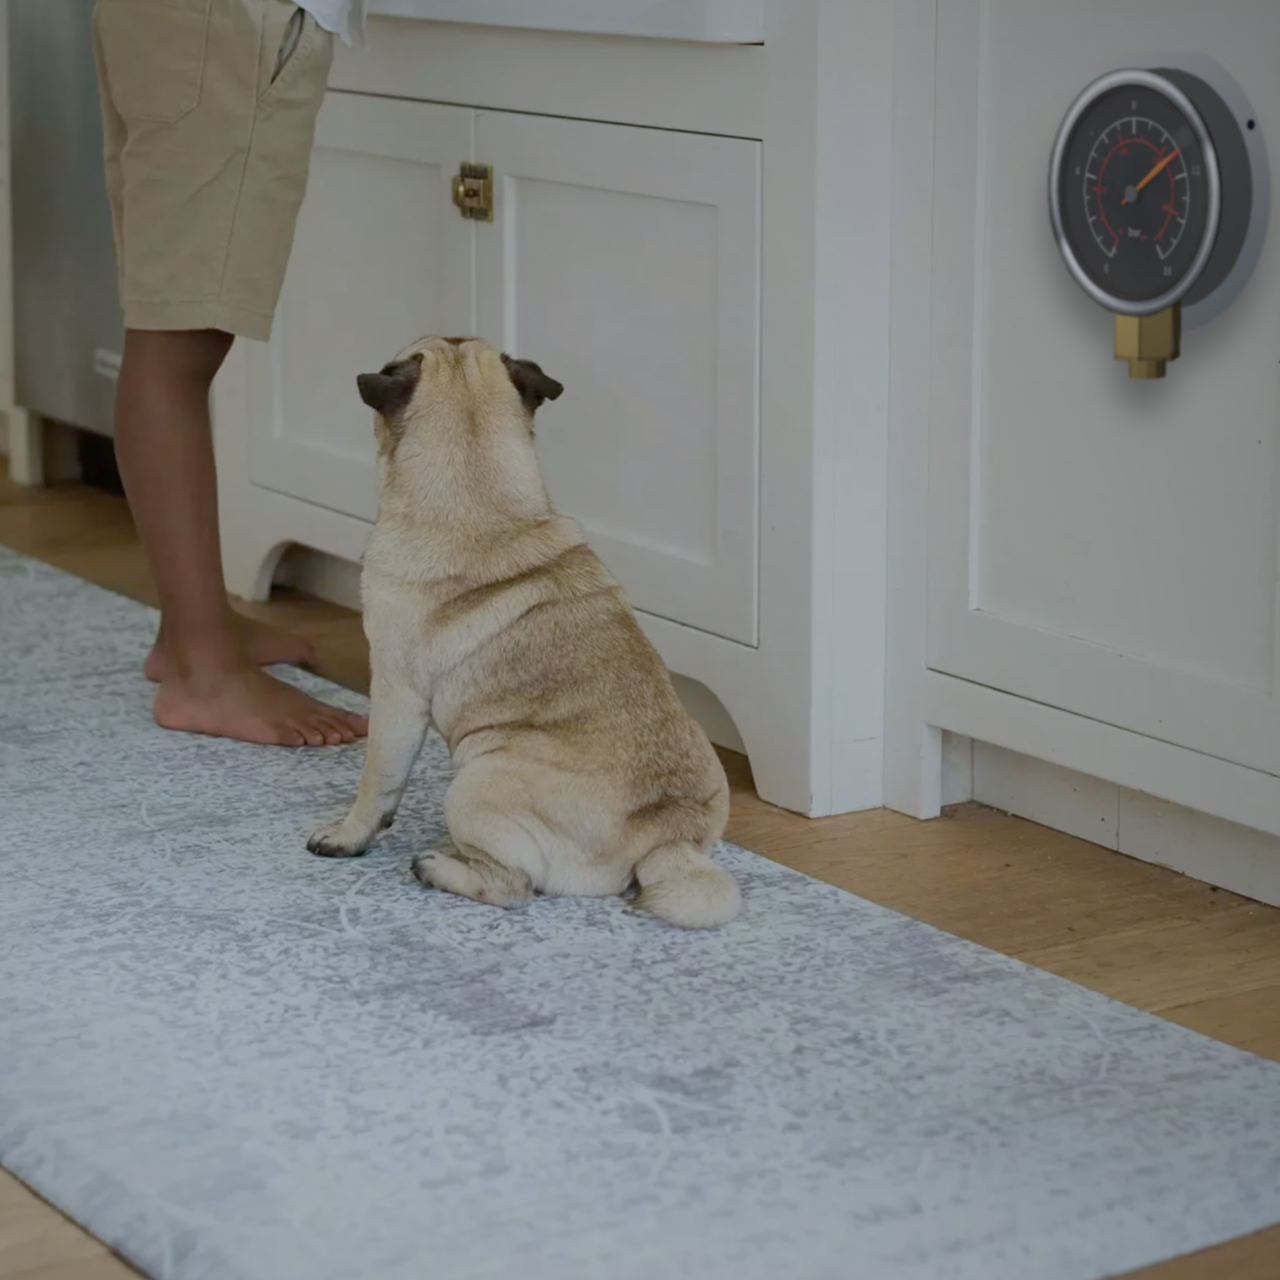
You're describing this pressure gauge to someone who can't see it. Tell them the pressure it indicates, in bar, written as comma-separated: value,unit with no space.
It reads 11,bar
